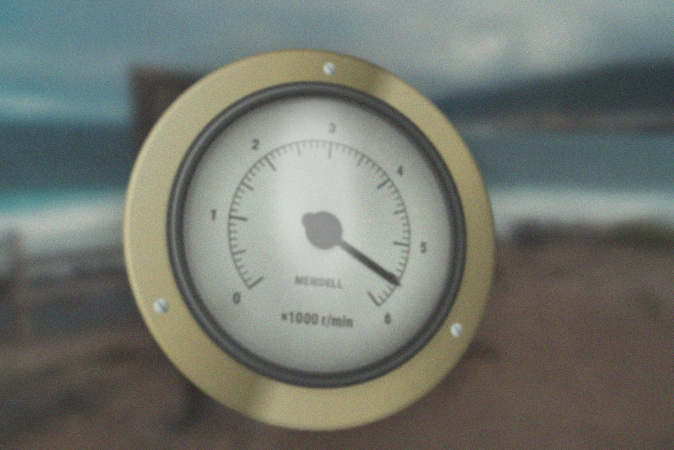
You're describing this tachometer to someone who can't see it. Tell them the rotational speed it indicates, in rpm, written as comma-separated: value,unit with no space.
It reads 5600,rpm
